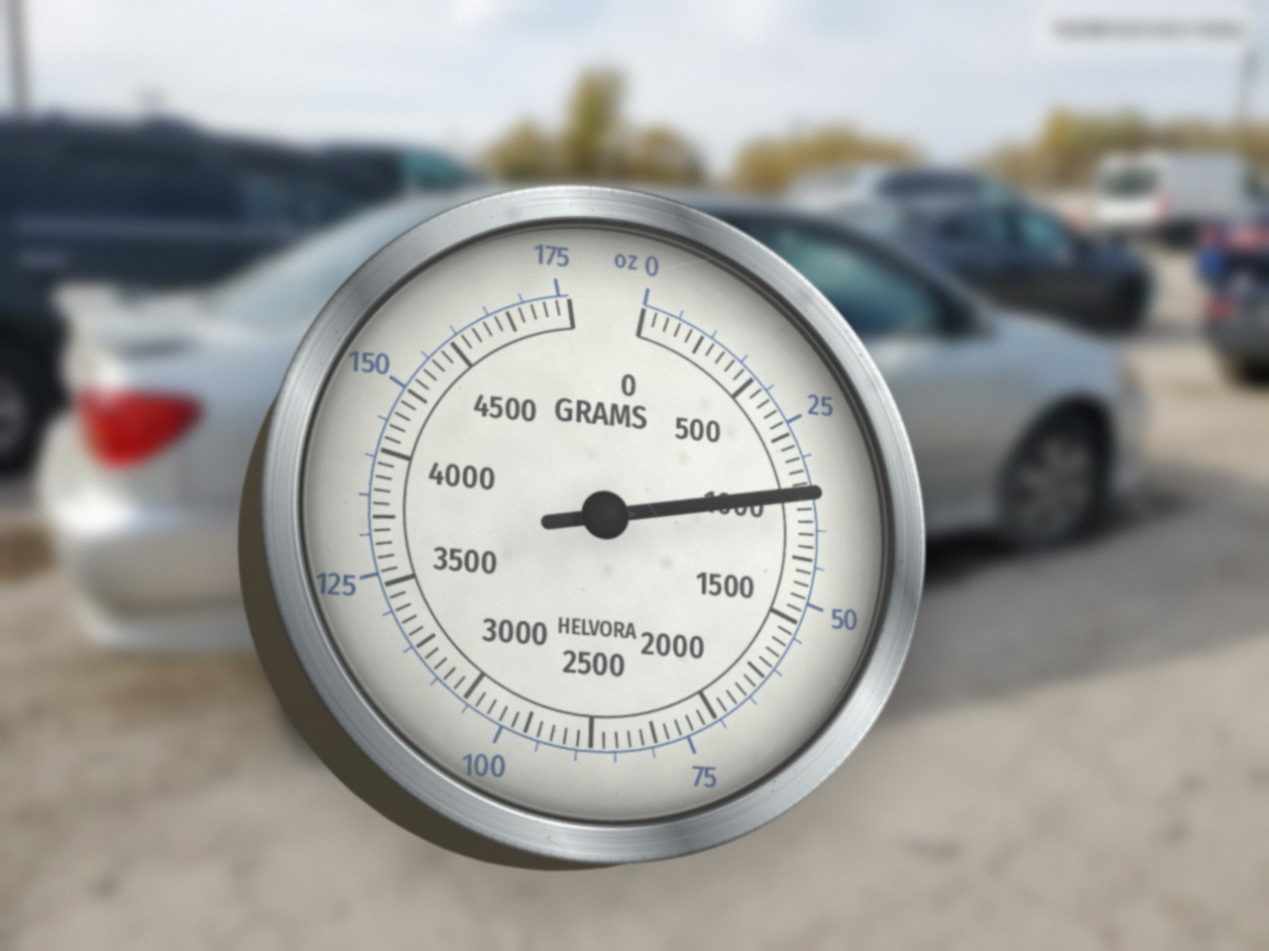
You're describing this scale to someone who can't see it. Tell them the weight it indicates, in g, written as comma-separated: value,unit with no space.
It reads 1000,g
